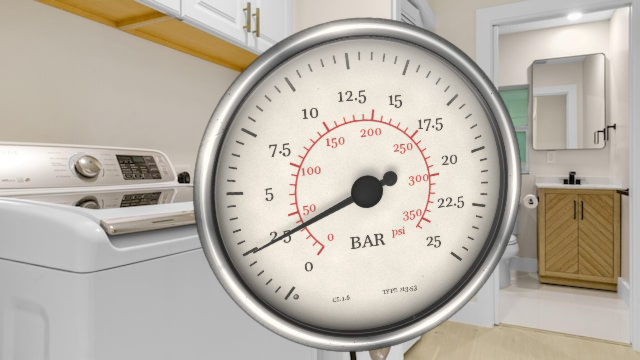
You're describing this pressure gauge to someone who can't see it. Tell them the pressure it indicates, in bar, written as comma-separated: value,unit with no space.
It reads 2.5,bar
